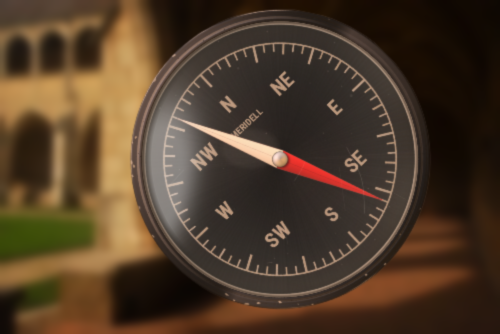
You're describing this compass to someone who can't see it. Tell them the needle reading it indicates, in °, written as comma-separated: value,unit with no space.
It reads 155,°
